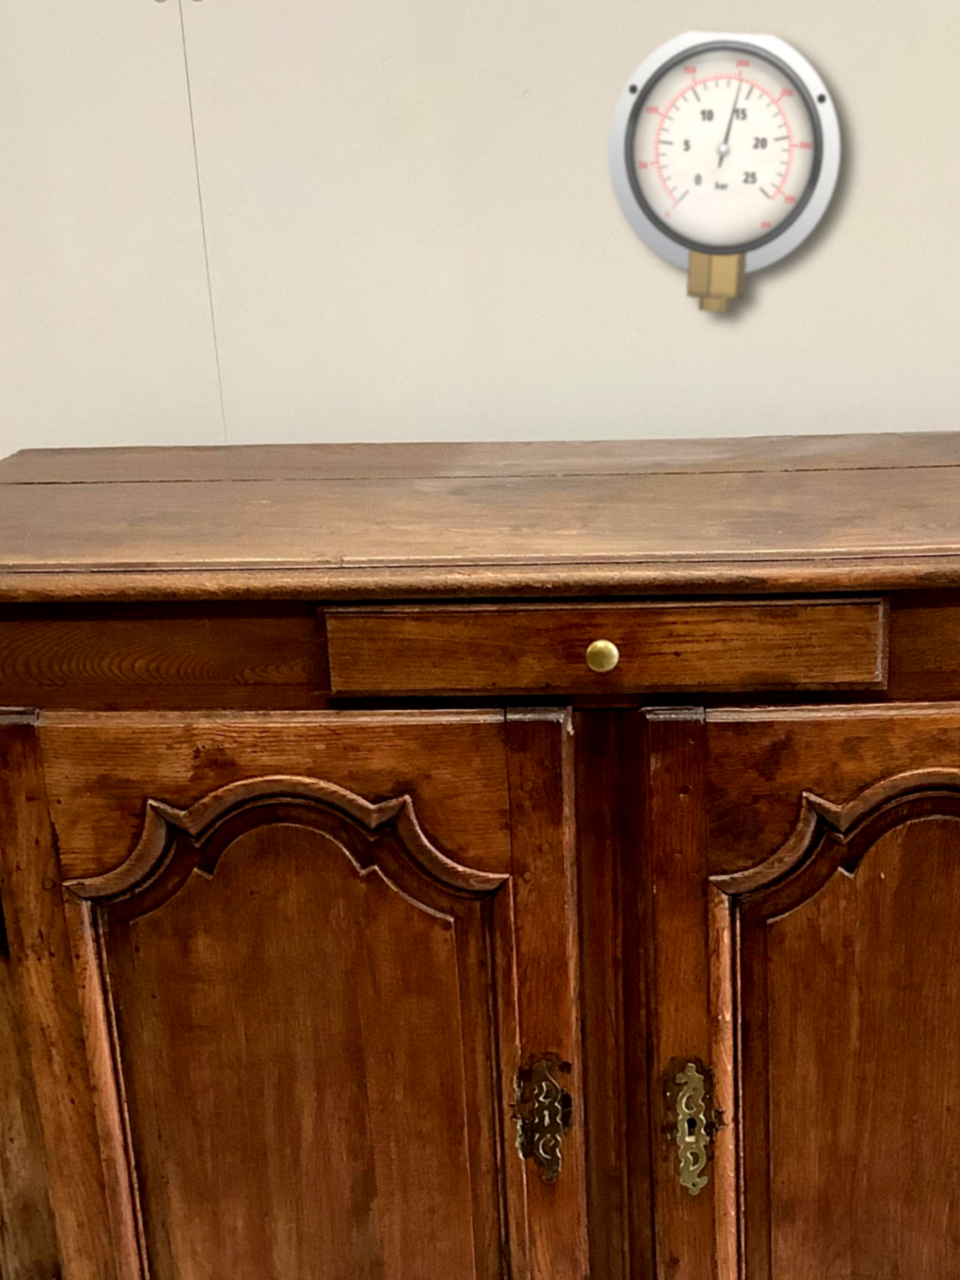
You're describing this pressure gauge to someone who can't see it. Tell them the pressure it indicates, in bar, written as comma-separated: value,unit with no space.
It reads 14,bar
